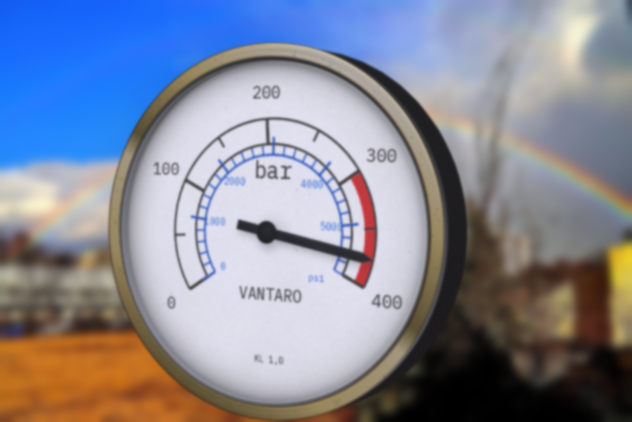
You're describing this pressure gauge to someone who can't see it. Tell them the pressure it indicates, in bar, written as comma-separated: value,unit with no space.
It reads 375,bar
